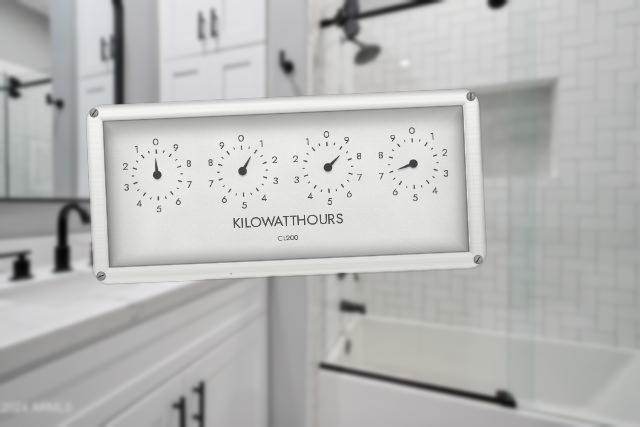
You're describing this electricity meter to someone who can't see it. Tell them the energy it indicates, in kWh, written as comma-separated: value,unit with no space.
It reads 87,kWh
